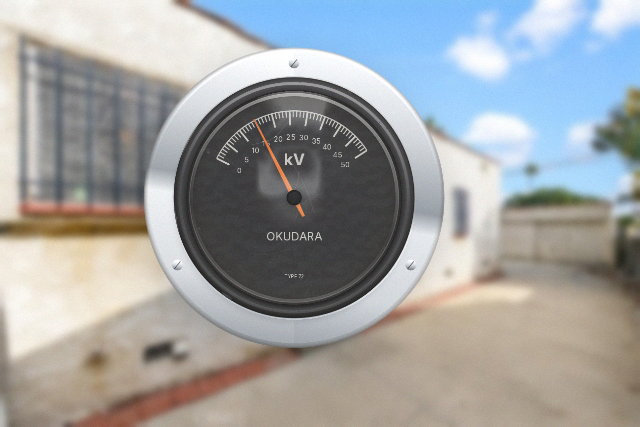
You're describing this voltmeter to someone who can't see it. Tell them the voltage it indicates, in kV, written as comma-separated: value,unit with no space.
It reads 15,kV
